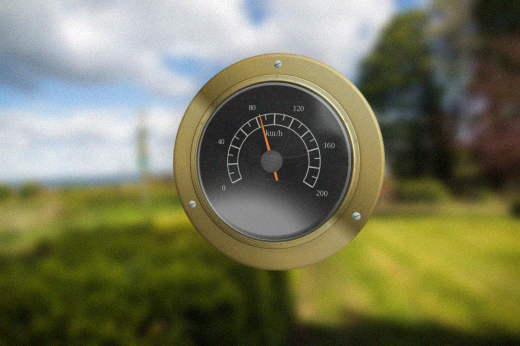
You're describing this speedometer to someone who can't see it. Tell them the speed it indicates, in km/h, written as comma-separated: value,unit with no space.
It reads 85,km/h
